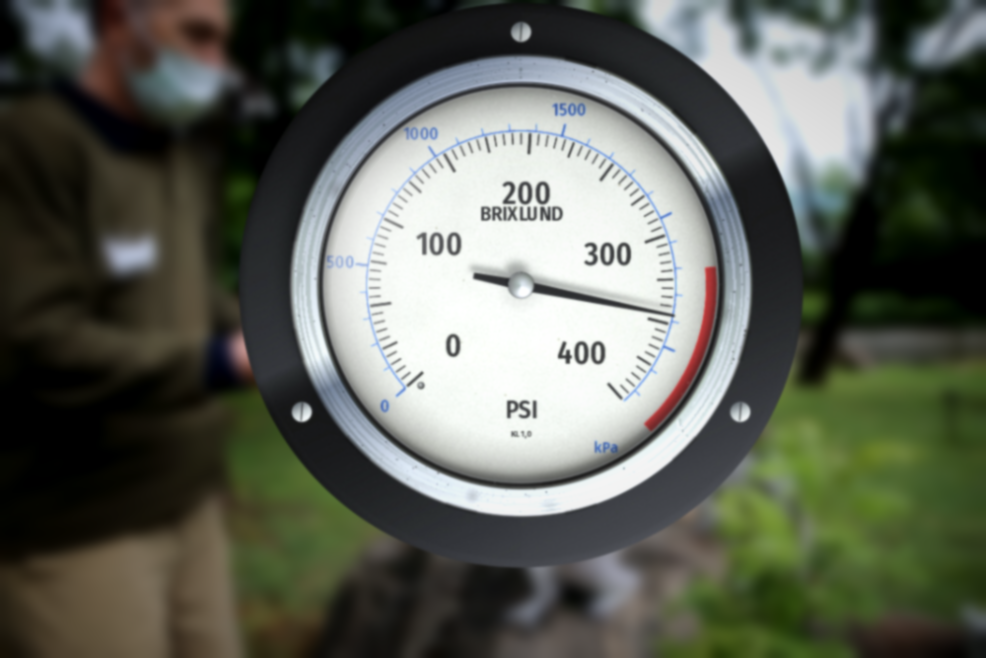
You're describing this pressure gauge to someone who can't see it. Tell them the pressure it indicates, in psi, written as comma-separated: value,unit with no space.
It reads 345,psi
